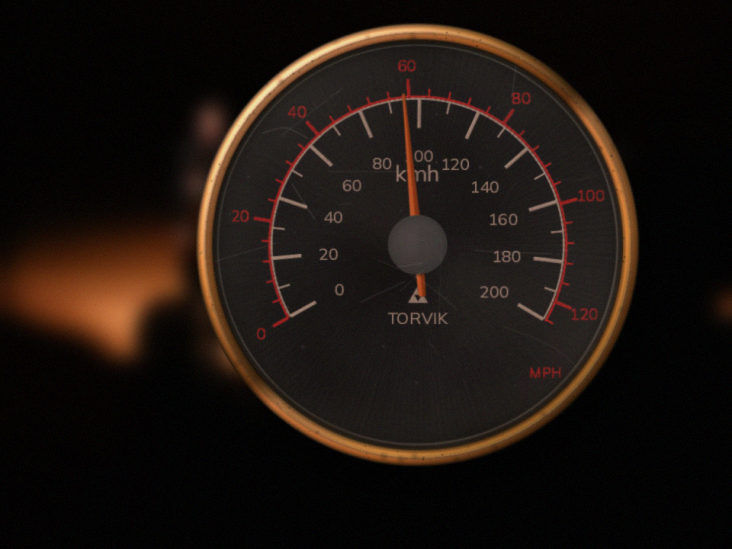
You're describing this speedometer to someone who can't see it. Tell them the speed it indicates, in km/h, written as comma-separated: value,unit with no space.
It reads 95,km/h
